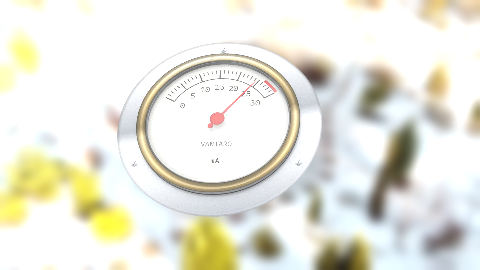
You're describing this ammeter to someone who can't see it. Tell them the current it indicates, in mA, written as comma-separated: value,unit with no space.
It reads 25,mA
